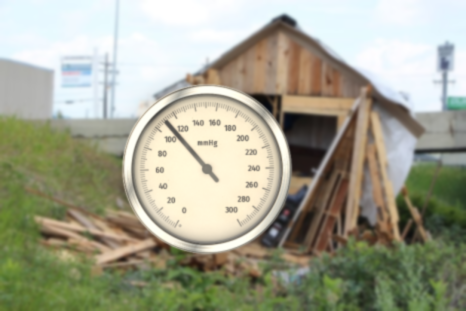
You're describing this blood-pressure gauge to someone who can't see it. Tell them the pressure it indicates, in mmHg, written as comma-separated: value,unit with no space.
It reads 110,mmHg
